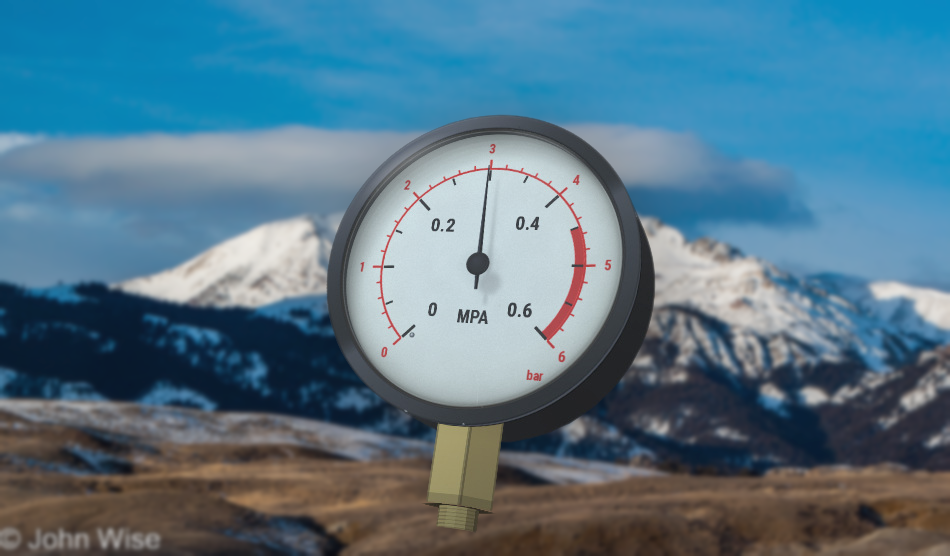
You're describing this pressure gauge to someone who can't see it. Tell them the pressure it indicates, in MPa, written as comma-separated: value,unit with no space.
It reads 0.3,MPa
